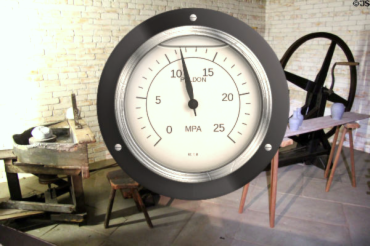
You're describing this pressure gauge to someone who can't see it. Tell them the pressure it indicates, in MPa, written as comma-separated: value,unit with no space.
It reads 11.5,MPa
